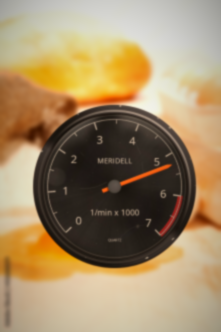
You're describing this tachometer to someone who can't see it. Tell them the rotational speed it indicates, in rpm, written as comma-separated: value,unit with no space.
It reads 5250,rpm
